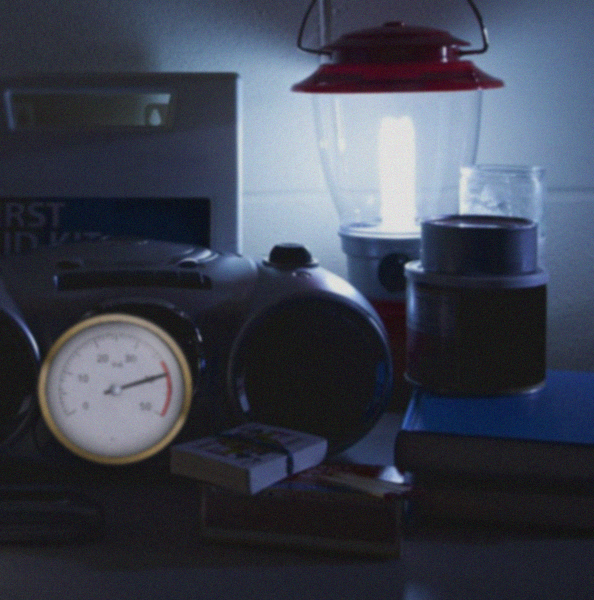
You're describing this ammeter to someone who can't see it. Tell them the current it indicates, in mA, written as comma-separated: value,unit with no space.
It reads 40,mA
